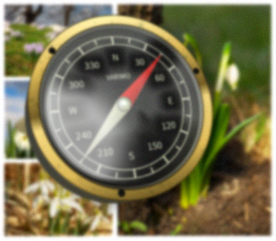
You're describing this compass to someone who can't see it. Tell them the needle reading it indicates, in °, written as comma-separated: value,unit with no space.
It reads 45,°
